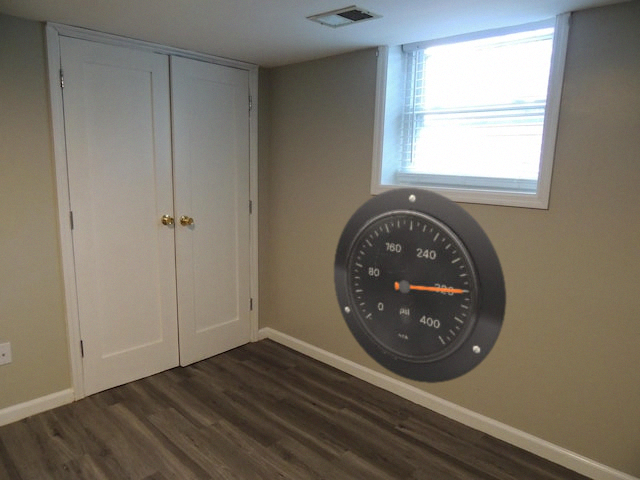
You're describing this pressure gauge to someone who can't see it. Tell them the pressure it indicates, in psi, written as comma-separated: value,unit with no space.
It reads 320,psi
